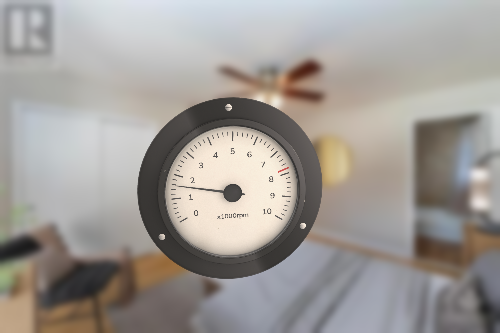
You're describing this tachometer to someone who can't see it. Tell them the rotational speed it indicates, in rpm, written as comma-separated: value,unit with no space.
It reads 1600,rpm
